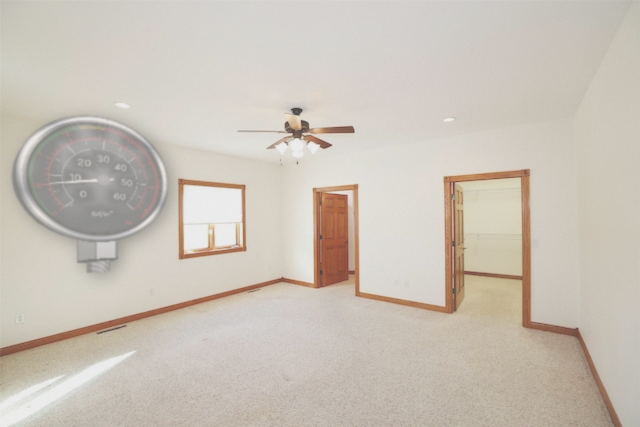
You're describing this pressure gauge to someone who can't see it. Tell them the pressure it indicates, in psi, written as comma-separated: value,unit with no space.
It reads 7.5,psi
